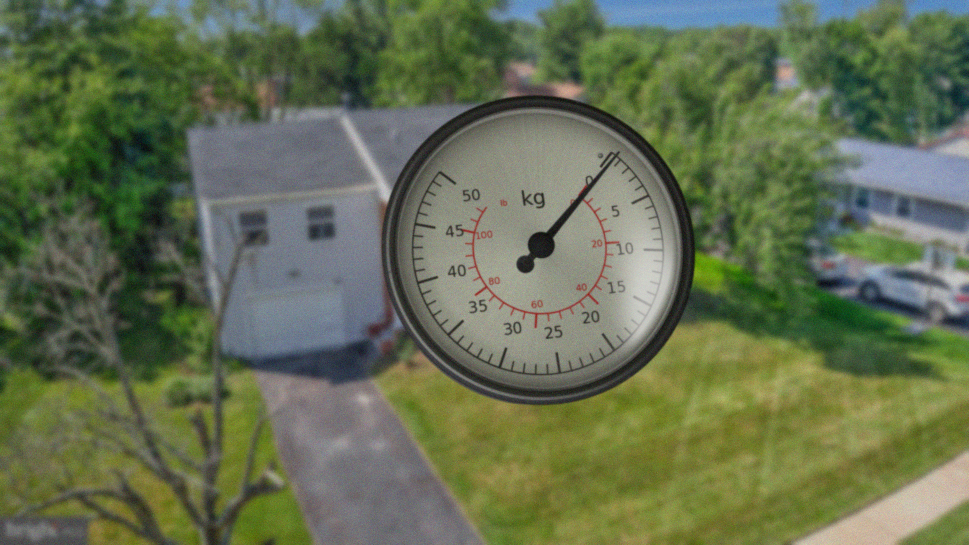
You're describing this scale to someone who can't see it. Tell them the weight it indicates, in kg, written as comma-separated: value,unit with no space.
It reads 0.5,kg
